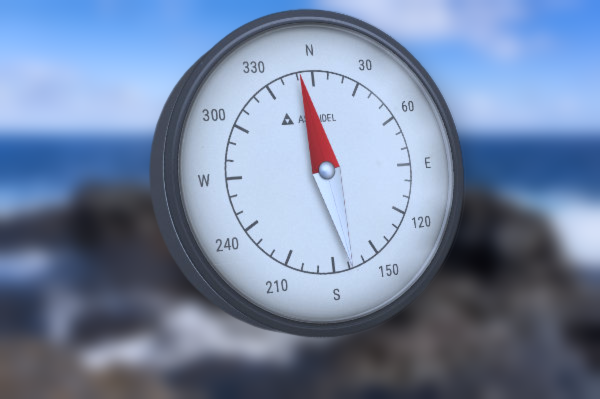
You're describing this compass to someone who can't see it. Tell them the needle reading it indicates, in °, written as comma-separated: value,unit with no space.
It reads 350,°
